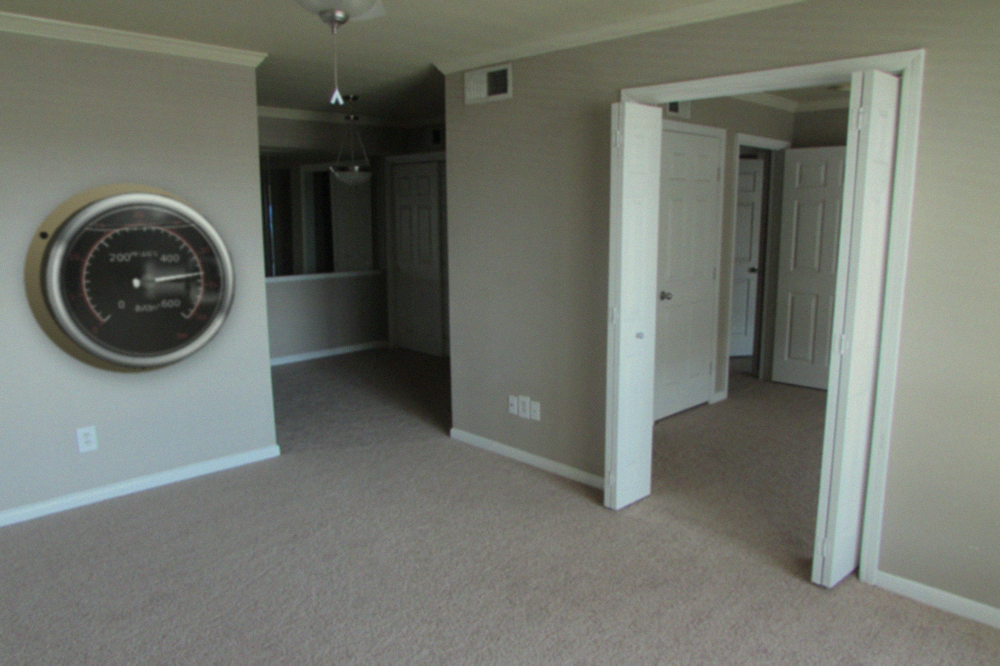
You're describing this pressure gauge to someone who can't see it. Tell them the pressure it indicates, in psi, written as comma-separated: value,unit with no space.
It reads 480,psi
